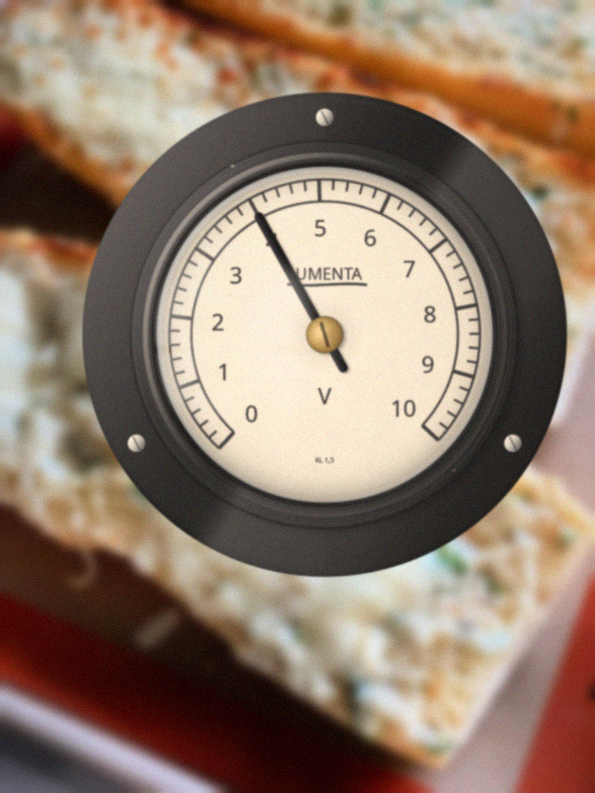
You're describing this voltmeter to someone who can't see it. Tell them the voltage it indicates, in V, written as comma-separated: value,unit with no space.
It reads 4,V
